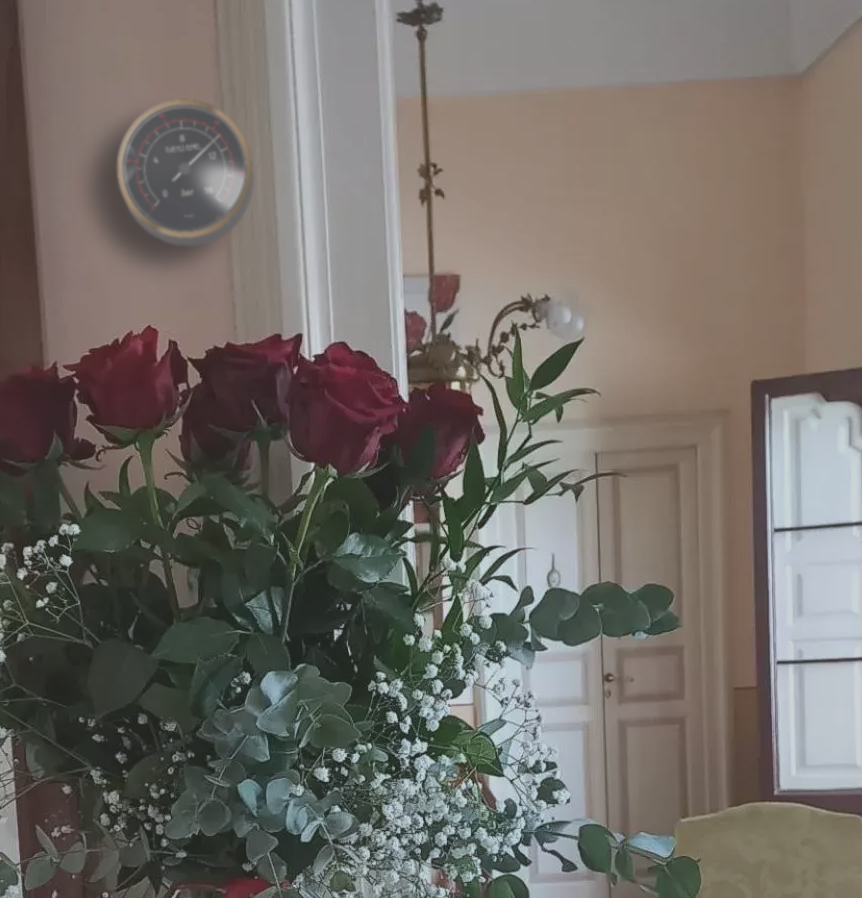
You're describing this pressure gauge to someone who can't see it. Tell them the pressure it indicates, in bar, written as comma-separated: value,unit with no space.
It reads 11,bar
